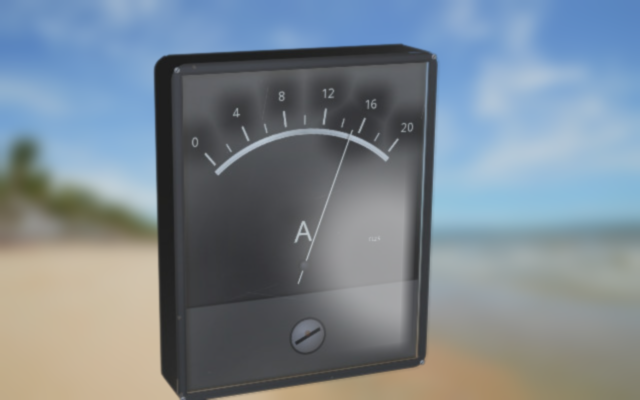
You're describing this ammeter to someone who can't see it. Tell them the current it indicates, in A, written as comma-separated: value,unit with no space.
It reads 15,A
